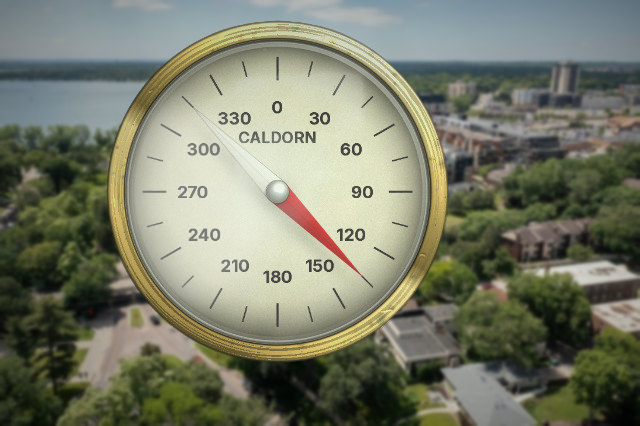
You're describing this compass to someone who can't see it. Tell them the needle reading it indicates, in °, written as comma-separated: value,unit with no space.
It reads 135,°
